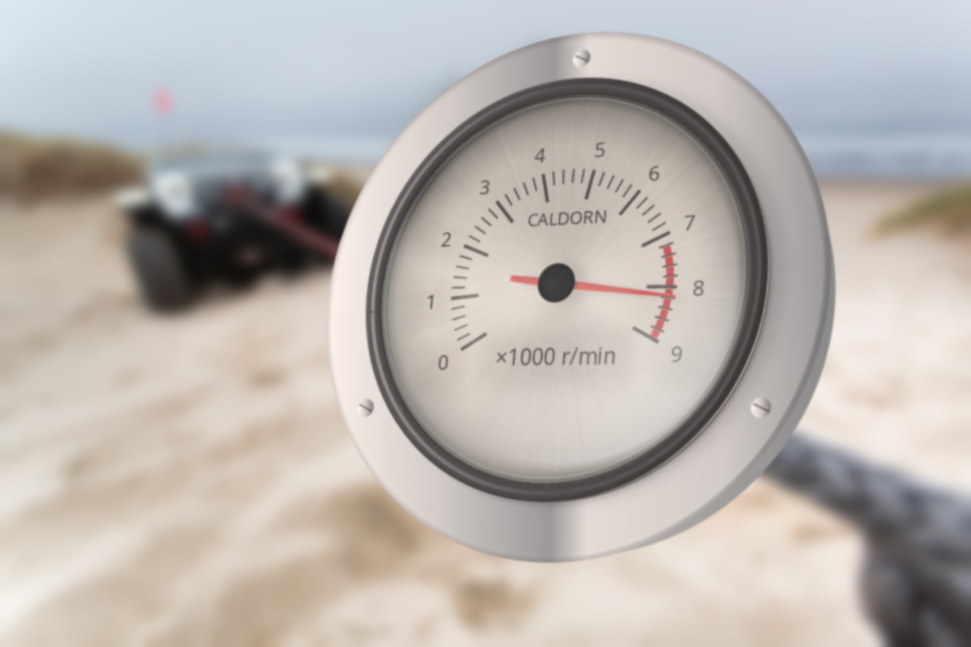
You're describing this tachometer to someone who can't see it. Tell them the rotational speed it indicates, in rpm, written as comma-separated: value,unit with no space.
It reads 8200,rpm
